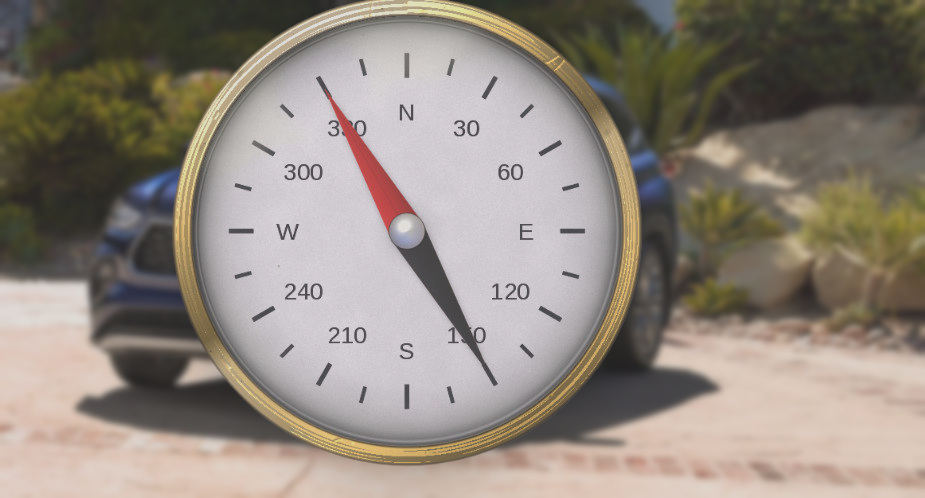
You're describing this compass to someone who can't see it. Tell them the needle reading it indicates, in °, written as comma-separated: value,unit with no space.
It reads 330,°
